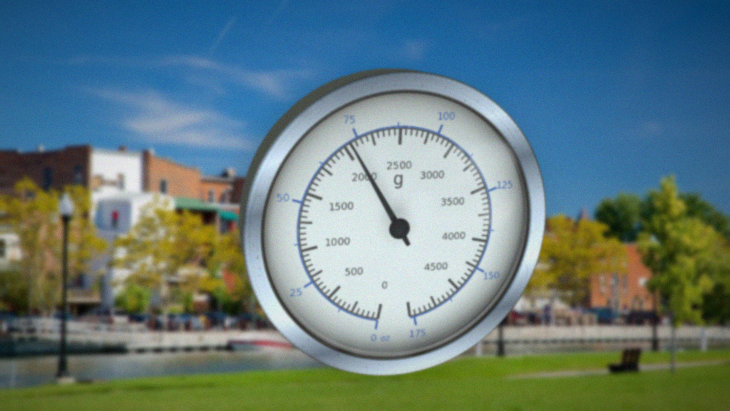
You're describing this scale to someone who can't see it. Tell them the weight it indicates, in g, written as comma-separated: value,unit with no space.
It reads 2050,g
